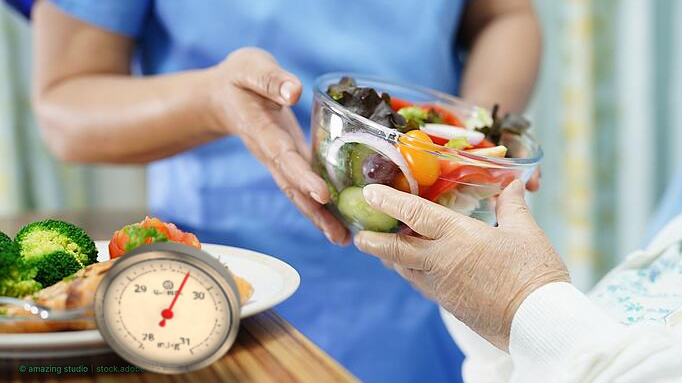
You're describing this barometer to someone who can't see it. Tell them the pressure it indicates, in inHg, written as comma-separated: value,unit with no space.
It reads 29.7,inHg
